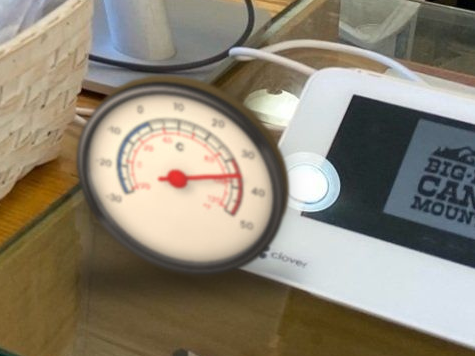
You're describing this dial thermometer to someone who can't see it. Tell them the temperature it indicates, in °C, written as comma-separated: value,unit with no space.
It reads 35,°C
